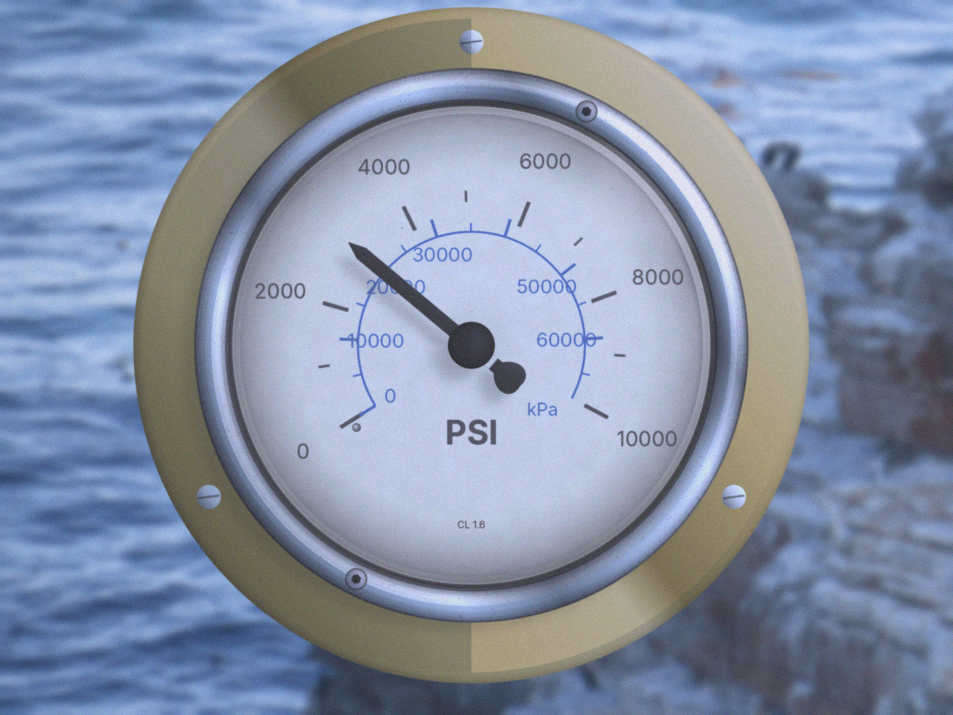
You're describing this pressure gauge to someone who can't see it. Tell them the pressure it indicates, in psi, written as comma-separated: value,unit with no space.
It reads 3000,psi
